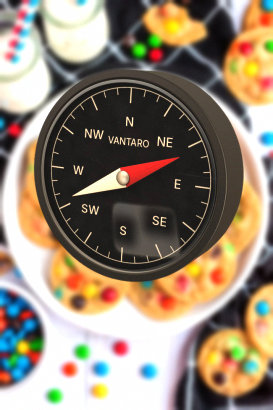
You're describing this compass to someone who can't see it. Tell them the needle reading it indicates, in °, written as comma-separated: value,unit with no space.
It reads 65,°
